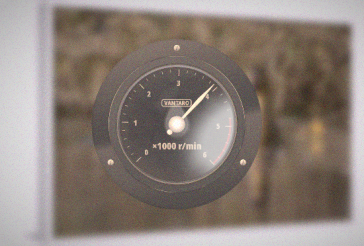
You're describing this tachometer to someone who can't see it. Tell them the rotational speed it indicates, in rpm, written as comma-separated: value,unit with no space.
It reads 3900,rpm
